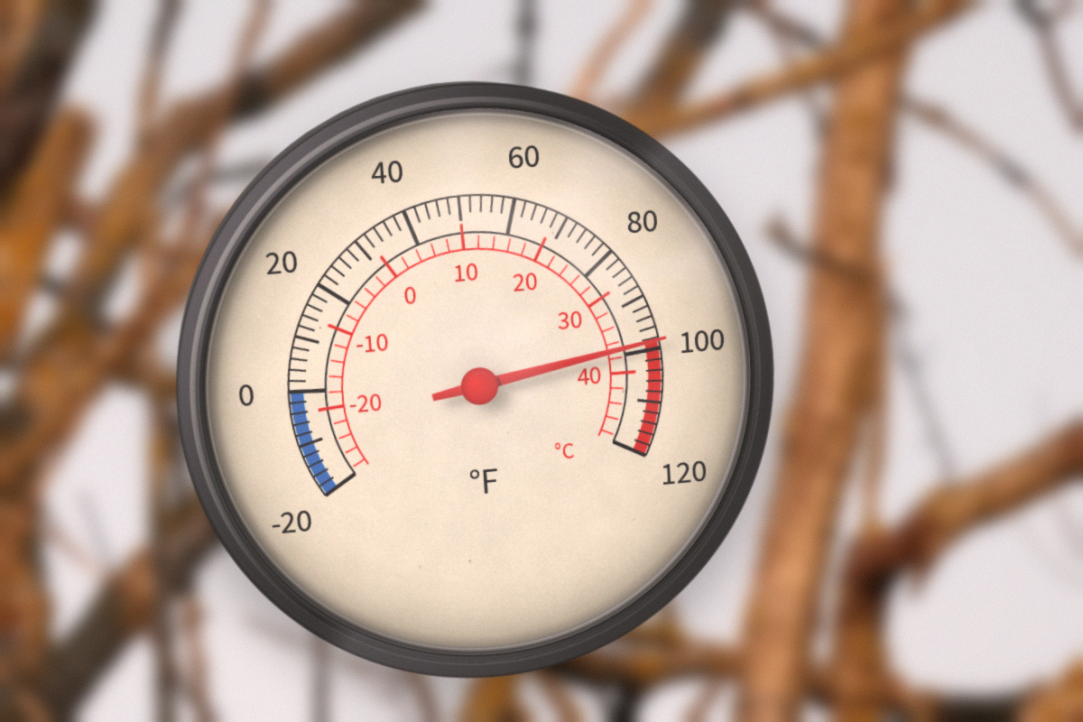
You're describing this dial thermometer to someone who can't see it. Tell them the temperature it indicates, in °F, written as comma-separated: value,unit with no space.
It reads 98,°F
